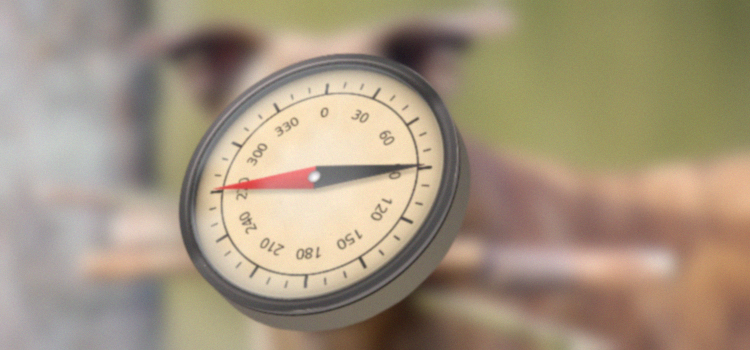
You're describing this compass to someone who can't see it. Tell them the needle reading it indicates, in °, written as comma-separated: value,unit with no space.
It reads 270,°
